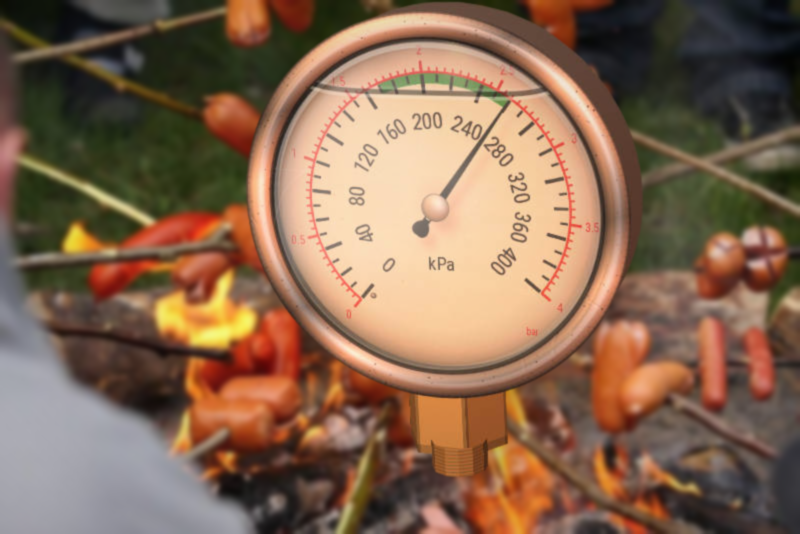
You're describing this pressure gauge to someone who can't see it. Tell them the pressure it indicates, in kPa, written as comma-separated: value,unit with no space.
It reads 260,kPa
